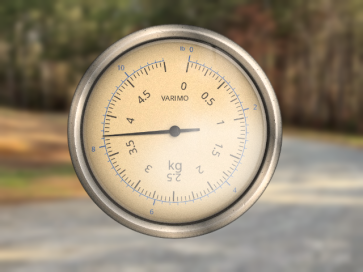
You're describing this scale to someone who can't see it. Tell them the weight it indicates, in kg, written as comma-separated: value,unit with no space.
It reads 3.75,kg
